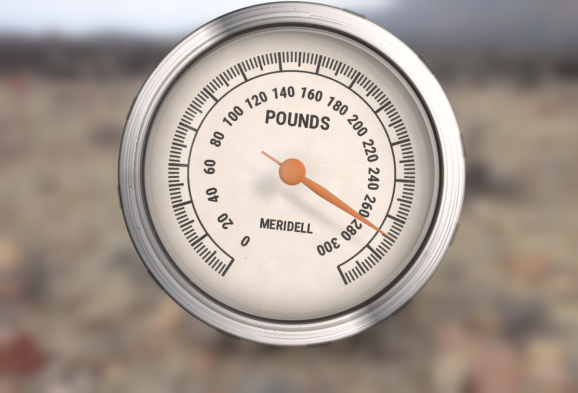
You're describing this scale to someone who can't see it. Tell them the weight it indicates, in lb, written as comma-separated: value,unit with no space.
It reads 270,lb
